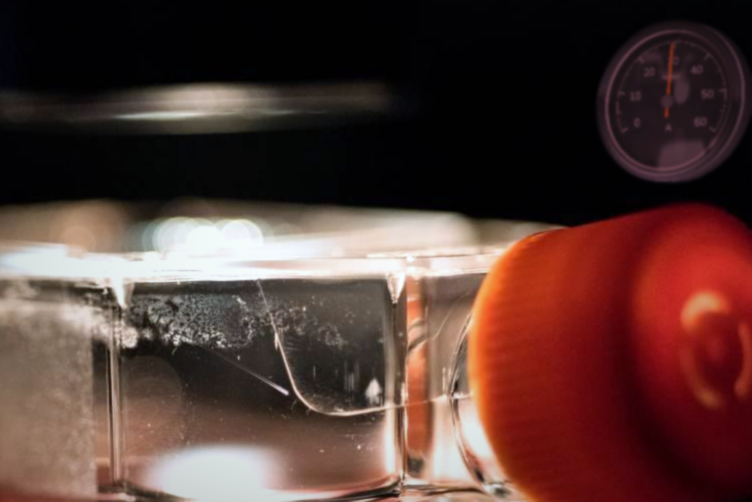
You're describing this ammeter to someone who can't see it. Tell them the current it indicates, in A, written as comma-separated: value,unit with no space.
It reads 30,A
